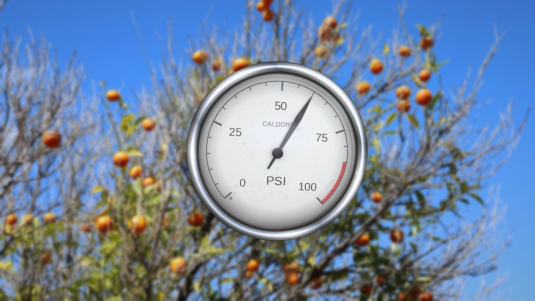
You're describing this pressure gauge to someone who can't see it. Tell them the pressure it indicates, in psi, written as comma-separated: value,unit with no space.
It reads 60,psi
